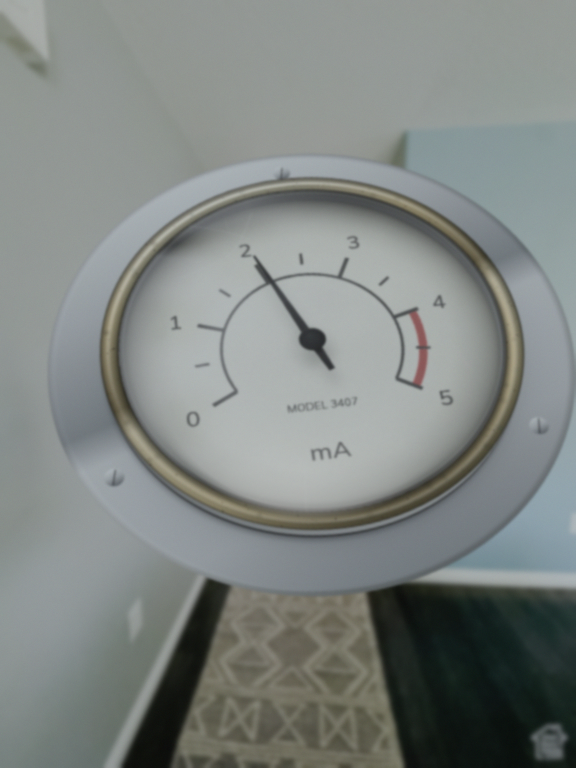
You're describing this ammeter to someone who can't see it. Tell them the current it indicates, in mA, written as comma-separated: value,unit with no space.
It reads 2,mA
